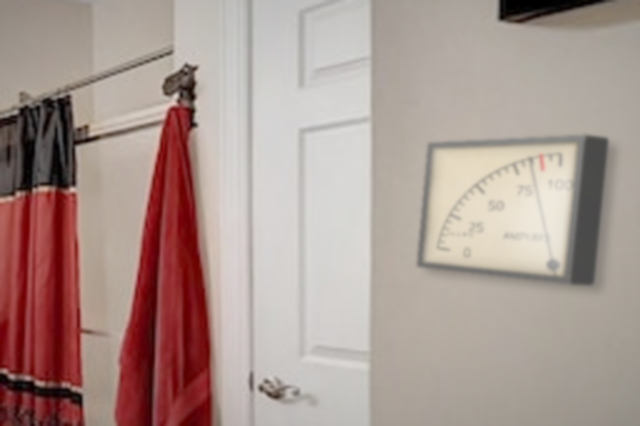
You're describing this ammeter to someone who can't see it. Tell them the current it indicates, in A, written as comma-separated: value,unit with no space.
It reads 85,A
